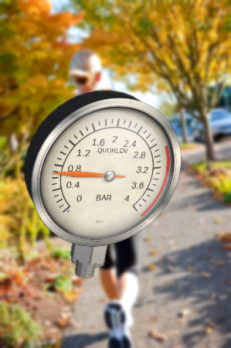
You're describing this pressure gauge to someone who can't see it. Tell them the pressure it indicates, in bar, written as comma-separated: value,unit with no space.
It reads 0.7,bar
